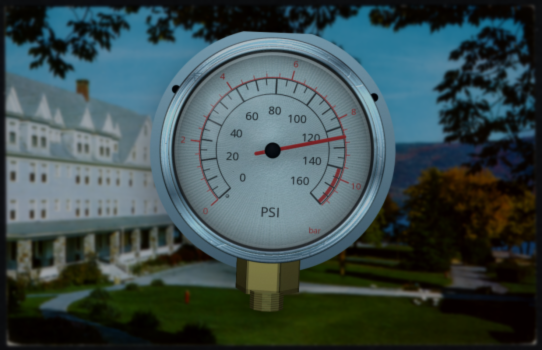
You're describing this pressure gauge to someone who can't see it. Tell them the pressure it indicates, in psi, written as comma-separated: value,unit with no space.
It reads 125,psi
